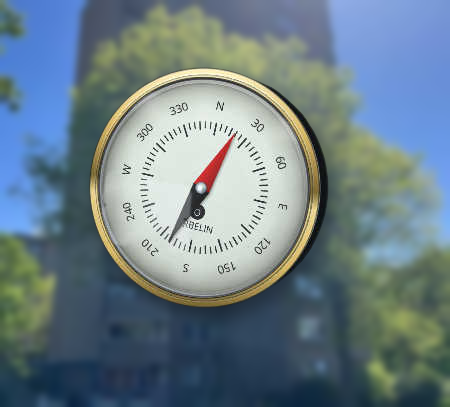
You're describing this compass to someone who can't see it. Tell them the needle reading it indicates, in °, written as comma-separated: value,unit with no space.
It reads 20,°
